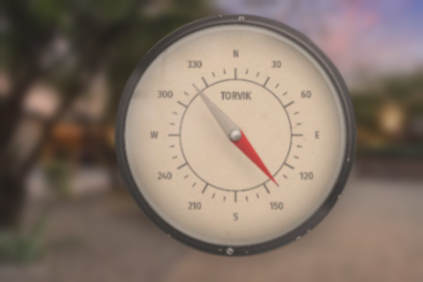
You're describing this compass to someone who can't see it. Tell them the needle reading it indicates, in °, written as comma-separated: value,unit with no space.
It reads 140,°
